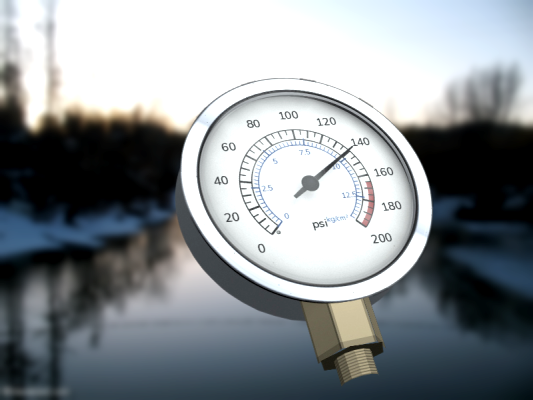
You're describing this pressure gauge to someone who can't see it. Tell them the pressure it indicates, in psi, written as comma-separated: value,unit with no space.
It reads 140,psi
